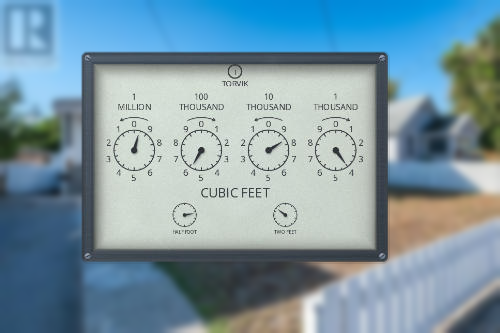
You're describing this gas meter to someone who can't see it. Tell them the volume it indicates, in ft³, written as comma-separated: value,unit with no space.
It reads 958400,ft³
